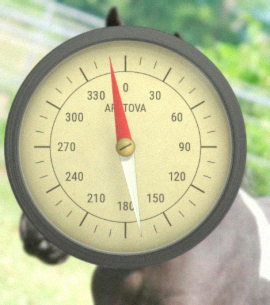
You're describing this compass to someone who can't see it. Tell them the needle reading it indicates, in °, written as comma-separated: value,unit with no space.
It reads 350,°
